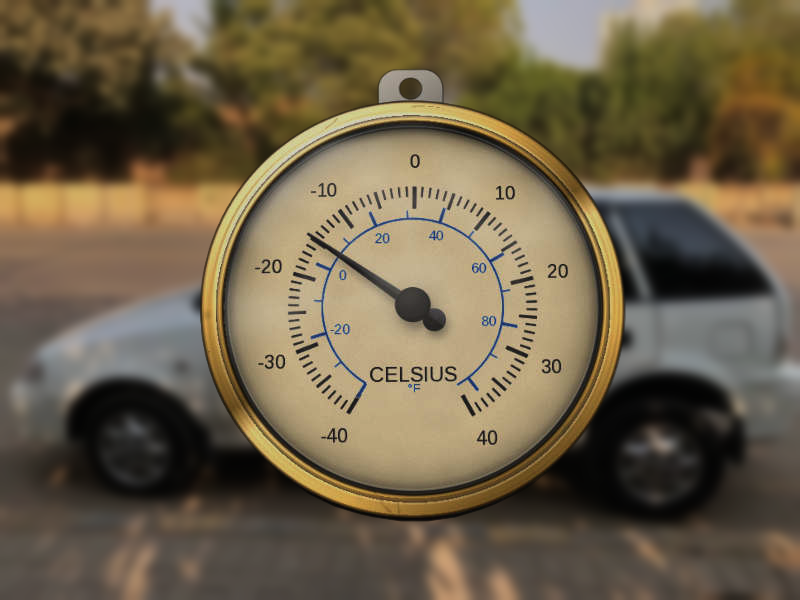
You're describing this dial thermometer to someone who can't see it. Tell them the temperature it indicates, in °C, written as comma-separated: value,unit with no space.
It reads -15,°C
